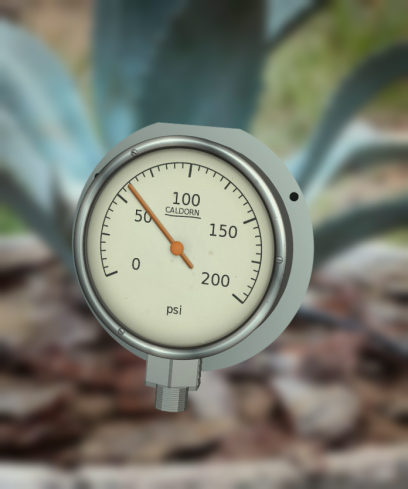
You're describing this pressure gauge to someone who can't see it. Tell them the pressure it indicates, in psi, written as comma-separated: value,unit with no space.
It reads 60,psi
